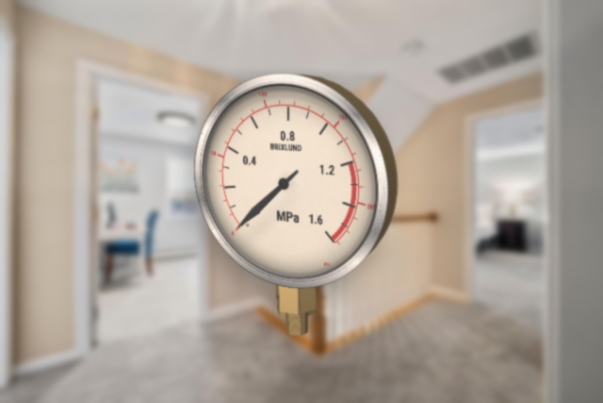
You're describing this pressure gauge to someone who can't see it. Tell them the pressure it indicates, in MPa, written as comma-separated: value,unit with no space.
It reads 0,MPa
